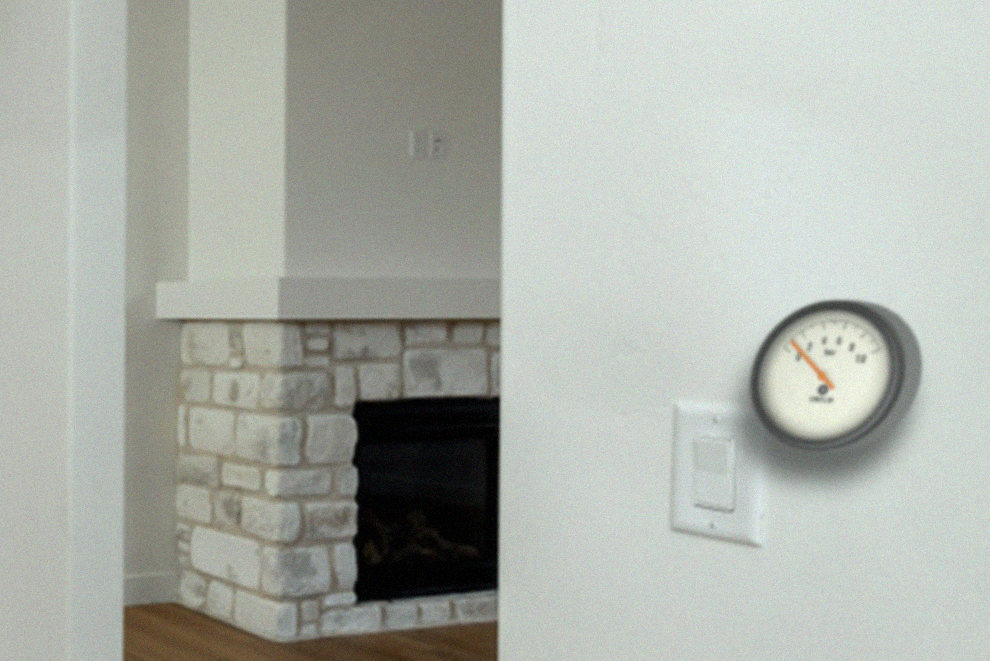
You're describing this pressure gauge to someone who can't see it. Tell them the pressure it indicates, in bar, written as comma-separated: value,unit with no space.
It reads 1,bar
